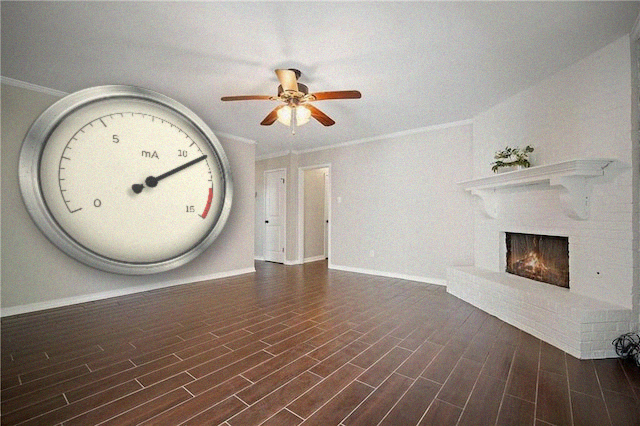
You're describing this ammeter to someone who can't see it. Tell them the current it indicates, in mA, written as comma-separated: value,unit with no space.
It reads 11,mA
